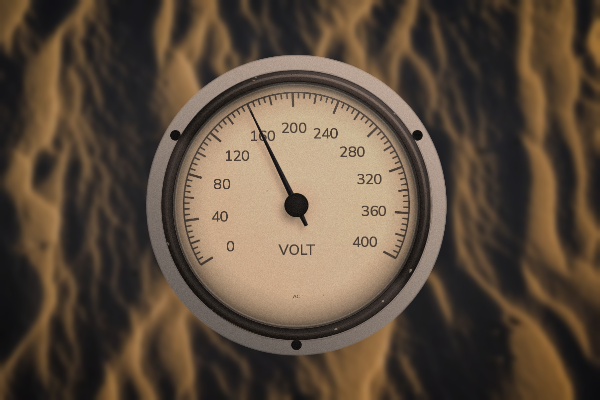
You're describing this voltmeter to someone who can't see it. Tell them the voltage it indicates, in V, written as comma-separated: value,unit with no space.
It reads 160,V
